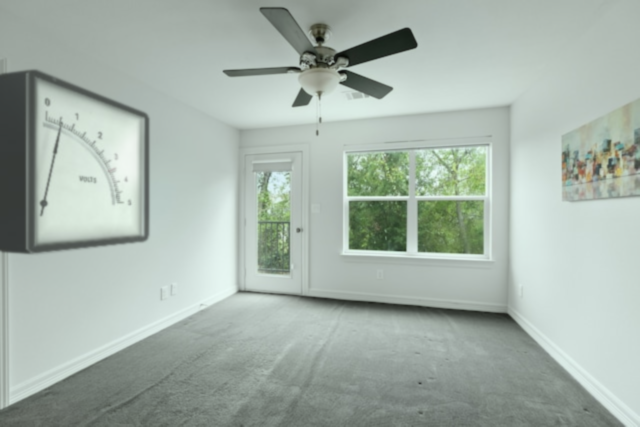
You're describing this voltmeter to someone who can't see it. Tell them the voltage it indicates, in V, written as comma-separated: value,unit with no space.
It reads 0.5,V
